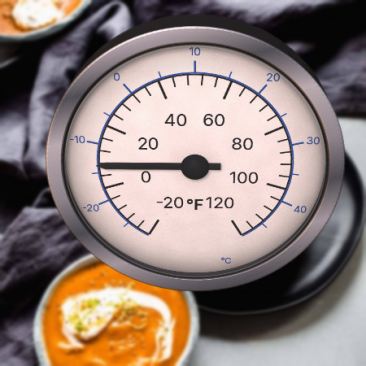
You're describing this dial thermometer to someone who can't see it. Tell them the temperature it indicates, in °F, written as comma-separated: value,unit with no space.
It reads 8,°F
